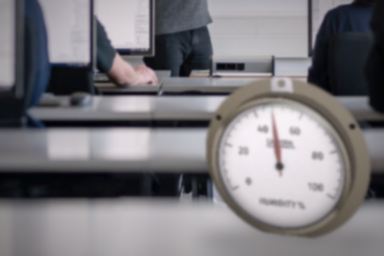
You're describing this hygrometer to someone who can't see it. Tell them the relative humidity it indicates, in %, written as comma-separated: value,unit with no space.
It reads 48,%
